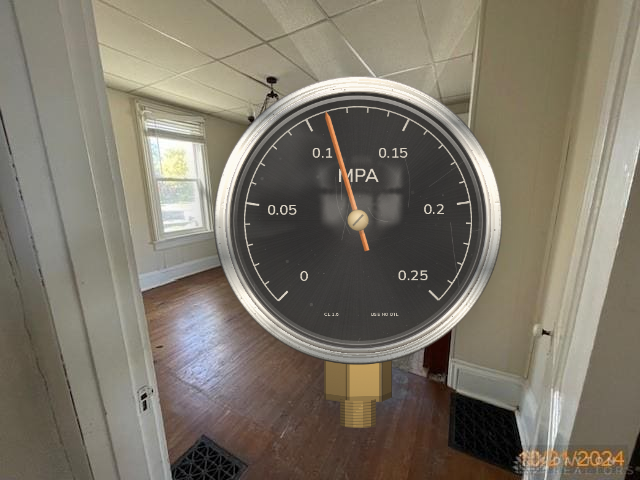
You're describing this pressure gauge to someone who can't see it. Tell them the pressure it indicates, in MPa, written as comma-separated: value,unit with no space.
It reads 0.11,MPa
